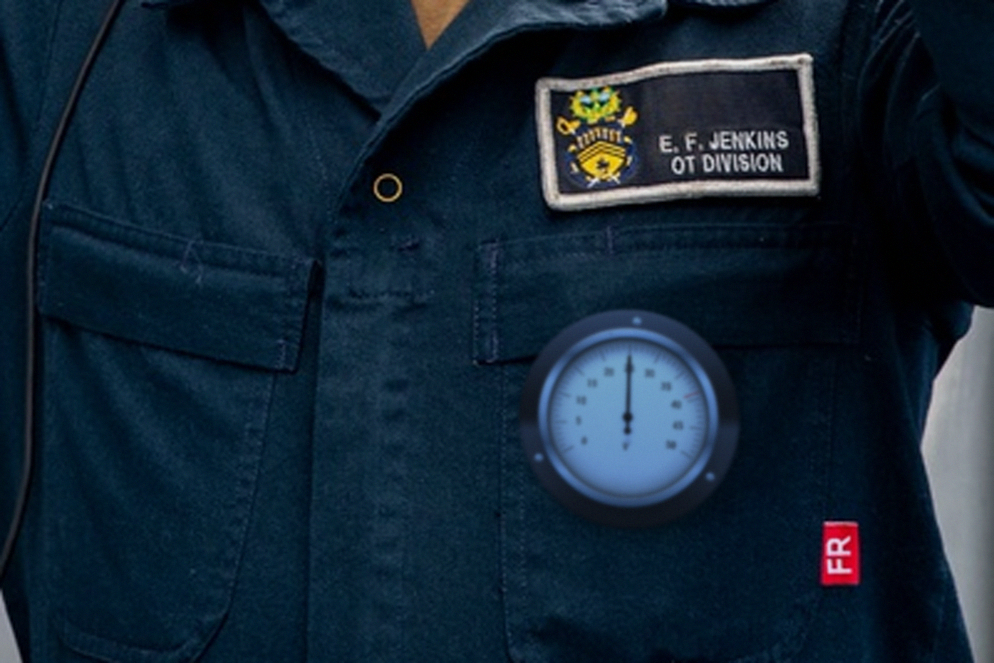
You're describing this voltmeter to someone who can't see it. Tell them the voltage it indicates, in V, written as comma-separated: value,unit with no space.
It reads 25,V
